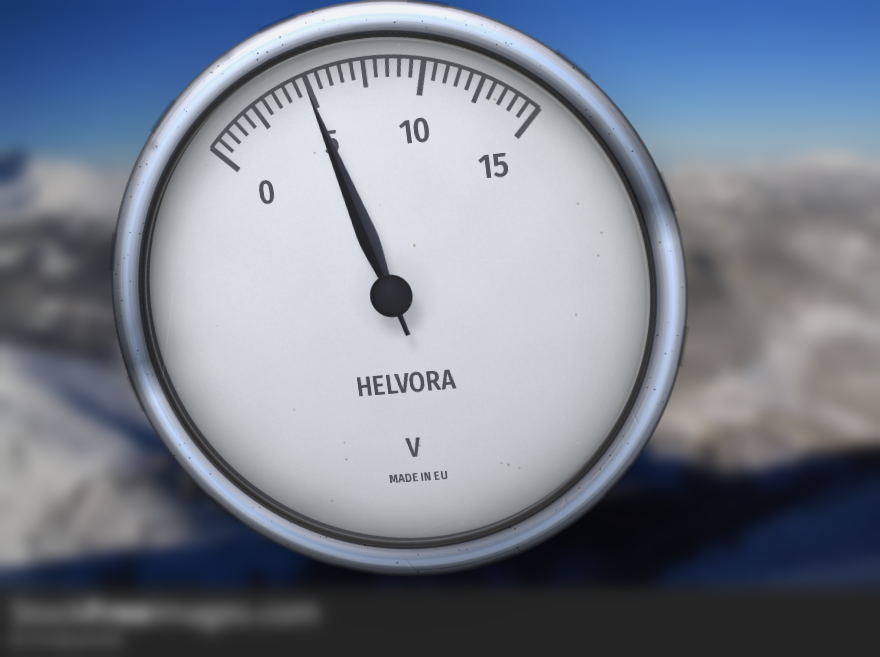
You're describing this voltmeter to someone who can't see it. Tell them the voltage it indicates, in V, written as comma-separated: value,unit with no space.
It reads 5,V
